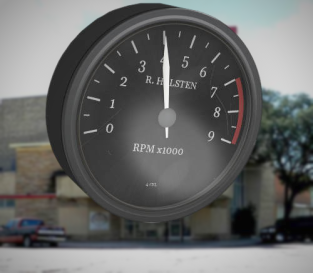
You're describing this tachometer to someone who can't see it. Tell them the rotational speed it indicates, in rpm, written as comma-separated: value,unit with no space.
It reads 4000,rpm
